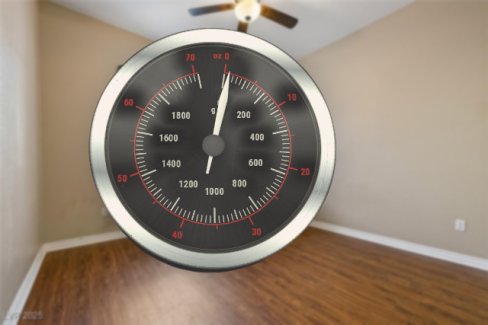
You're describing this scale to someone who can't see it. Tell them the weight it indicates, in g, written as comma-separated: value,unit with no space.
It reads 20,g
